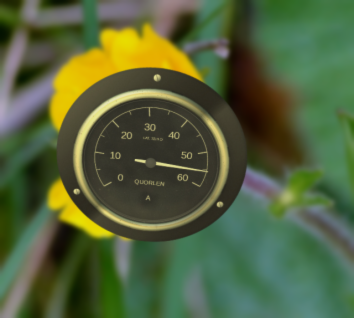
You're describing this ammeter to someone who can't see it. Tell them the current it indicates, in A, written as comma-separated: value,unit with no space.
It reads 55,A
